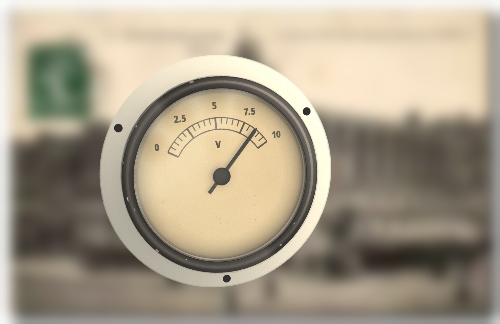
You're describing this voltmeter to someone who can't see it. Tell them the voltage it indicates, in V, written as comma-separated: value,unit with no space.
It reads 8.5,V
